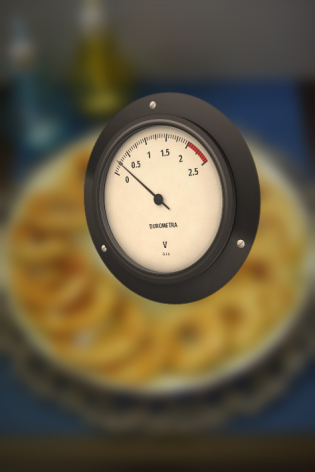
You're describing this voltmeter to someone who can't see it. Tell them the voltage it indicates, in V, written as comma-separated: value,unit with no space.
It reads 0.25,V
